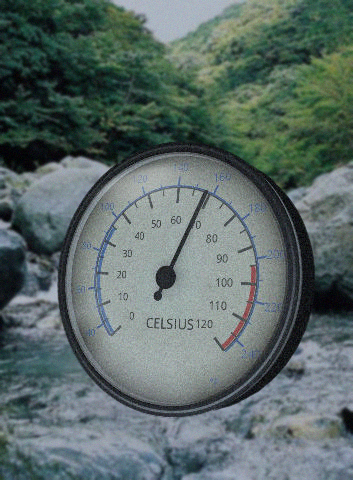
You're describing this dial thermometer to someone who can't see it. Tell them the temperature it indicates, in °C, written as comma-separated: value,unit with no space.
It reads 70,°C
